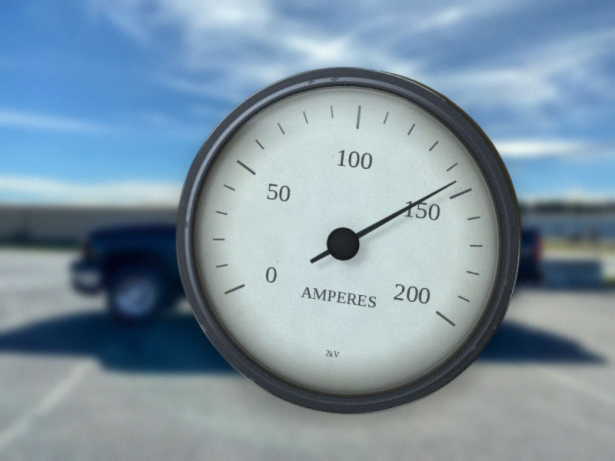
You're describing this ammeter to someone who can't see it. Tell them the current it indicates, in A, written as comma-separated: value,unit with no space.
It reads 145,A
